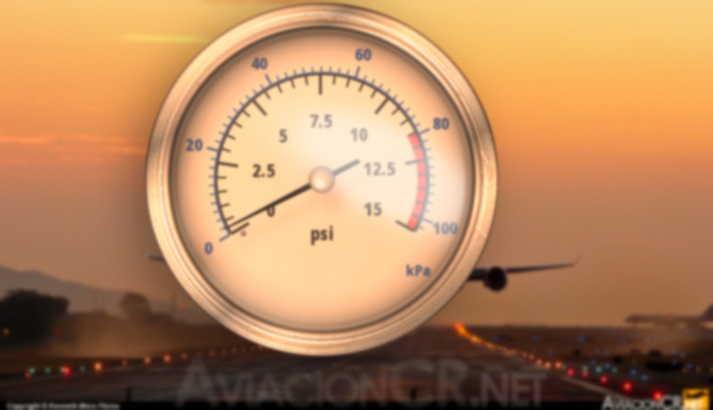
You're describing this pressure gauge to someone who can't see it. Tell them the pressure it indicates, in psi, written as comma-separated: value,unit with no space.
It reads 0.25,psi
